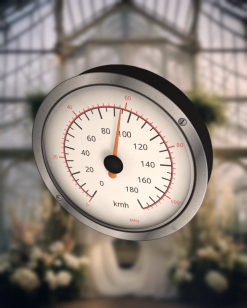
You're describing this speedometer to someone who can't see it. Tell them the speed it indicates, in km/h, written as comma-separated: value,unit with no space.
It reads 95,km/h
